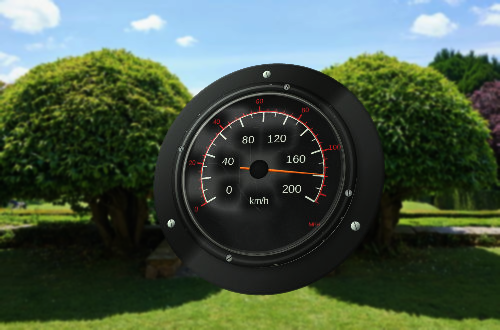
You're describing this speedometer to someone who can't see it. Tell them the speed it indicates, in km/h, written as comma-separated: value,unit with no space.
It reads 180,km/h
